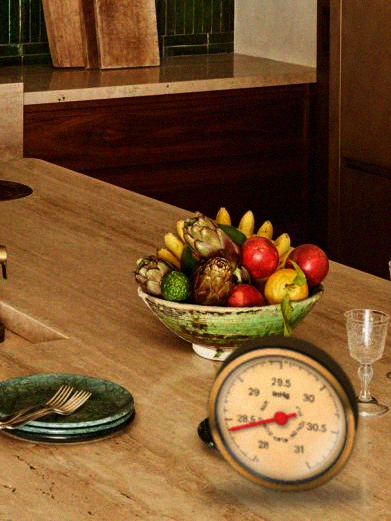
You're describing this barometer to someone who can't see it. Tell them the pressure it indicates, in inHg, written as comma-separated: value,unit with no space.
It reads 28.4,inHg
